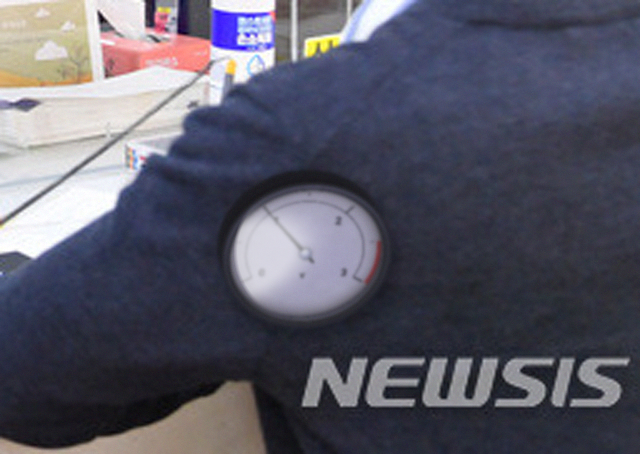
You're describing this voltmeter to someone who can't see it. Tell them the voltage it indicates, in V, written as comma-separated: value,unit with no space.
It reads 1,V
